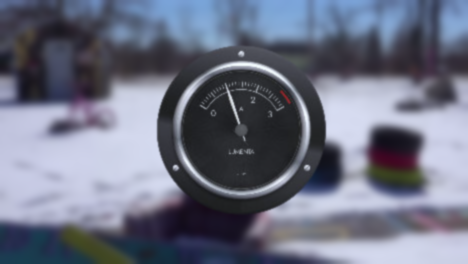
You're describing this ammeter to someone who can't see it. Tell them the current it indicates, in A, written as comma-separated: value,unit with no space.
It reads 1,A
